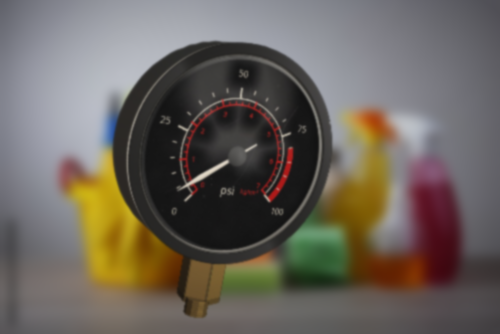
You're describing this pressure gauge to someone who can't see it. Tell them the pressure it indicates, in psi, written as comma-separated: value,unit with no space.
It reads 5,psi
